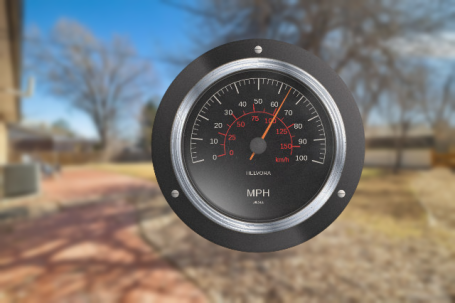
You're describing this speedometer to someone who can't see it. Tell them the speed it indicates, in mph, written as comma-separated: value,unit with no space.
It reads 64,mph
